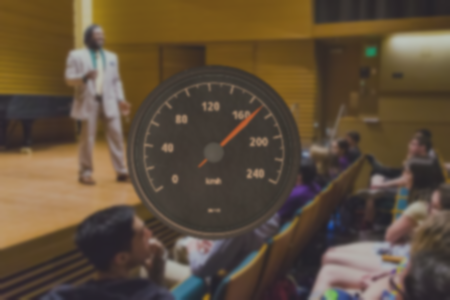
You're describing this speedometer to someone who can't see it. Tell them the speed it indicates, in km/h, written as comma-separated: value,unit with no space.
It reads 170,km/h
